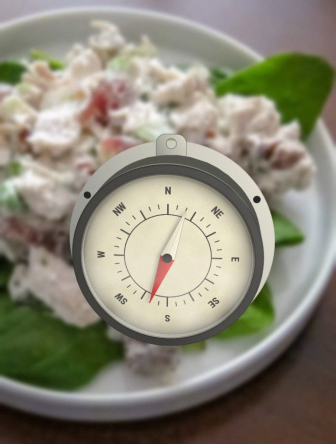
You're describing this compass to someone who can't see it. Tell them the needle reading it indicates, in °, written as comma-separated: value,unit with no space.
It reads 200,°
